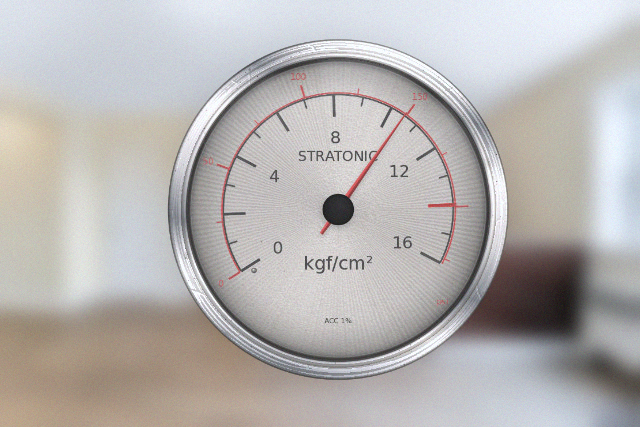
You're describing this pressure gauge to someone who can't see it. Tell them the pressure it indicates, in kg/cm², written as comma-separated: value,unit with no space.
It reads 10.5,kg/cm²
